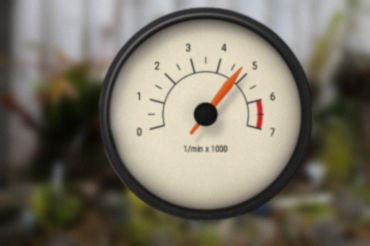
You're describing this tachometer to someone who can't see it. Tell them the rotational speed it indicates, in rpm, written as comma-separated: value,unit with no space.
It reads 4750,rpm
